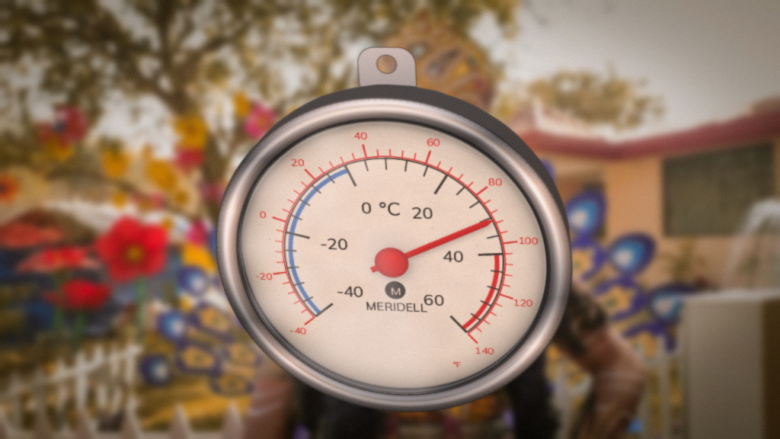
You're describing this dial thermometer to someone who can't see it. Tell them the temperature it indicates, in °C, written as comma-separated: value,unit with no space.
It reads 32,°C
